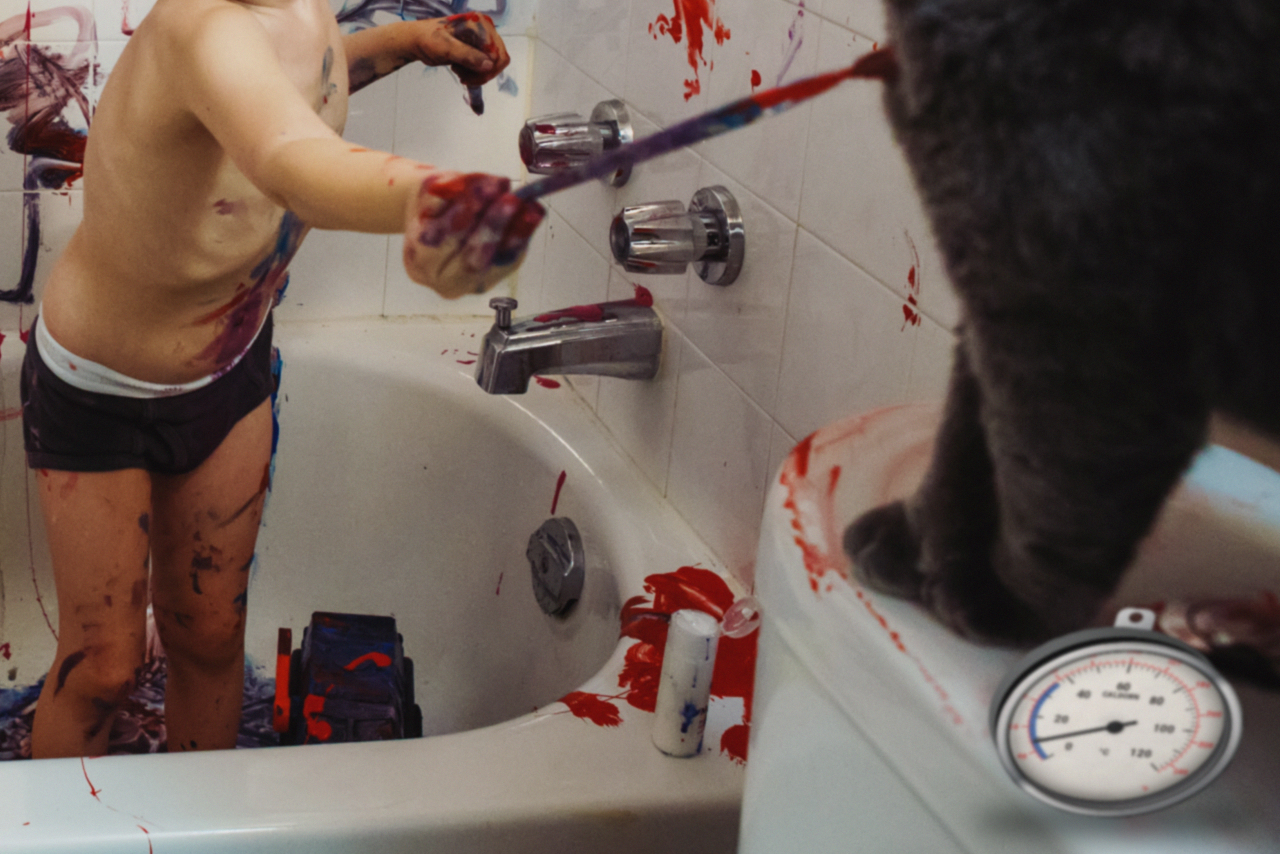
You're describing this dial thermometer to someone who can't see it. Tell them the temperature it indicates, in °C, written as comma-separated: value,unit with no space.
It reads 10,°C
